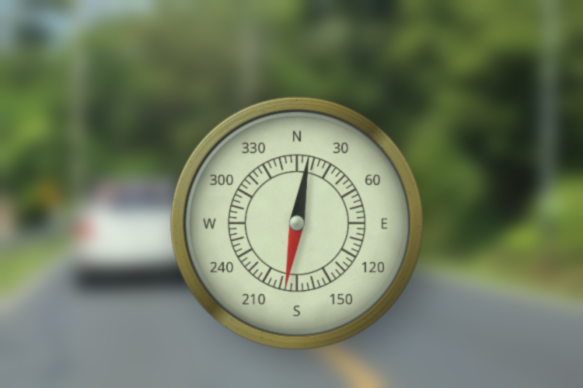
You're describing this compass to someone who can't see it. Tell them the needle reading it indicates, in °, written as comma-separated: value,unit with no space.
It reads 190,°
